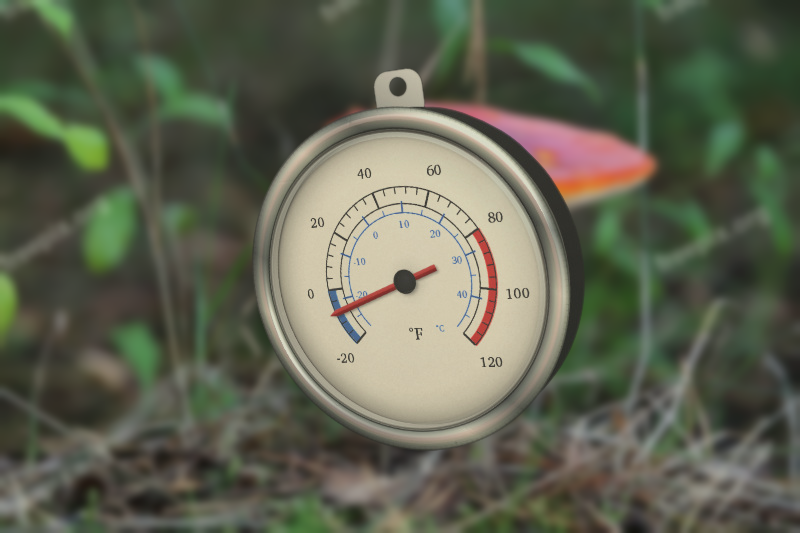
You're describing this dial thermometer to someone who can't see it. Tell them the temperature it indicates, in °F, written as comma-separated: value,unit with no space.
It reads -8,°F
